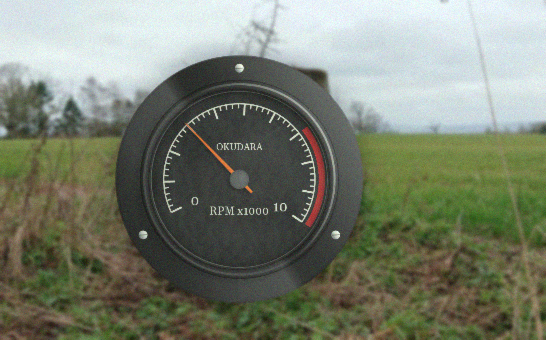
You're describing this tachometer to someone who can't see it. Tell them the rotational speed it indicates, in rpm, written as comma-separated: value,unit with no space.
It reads 3000,rpm
